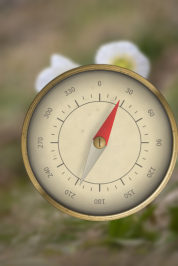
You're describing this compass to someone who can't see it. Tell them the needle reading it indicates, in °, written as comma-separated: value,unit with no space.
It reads 25,°
